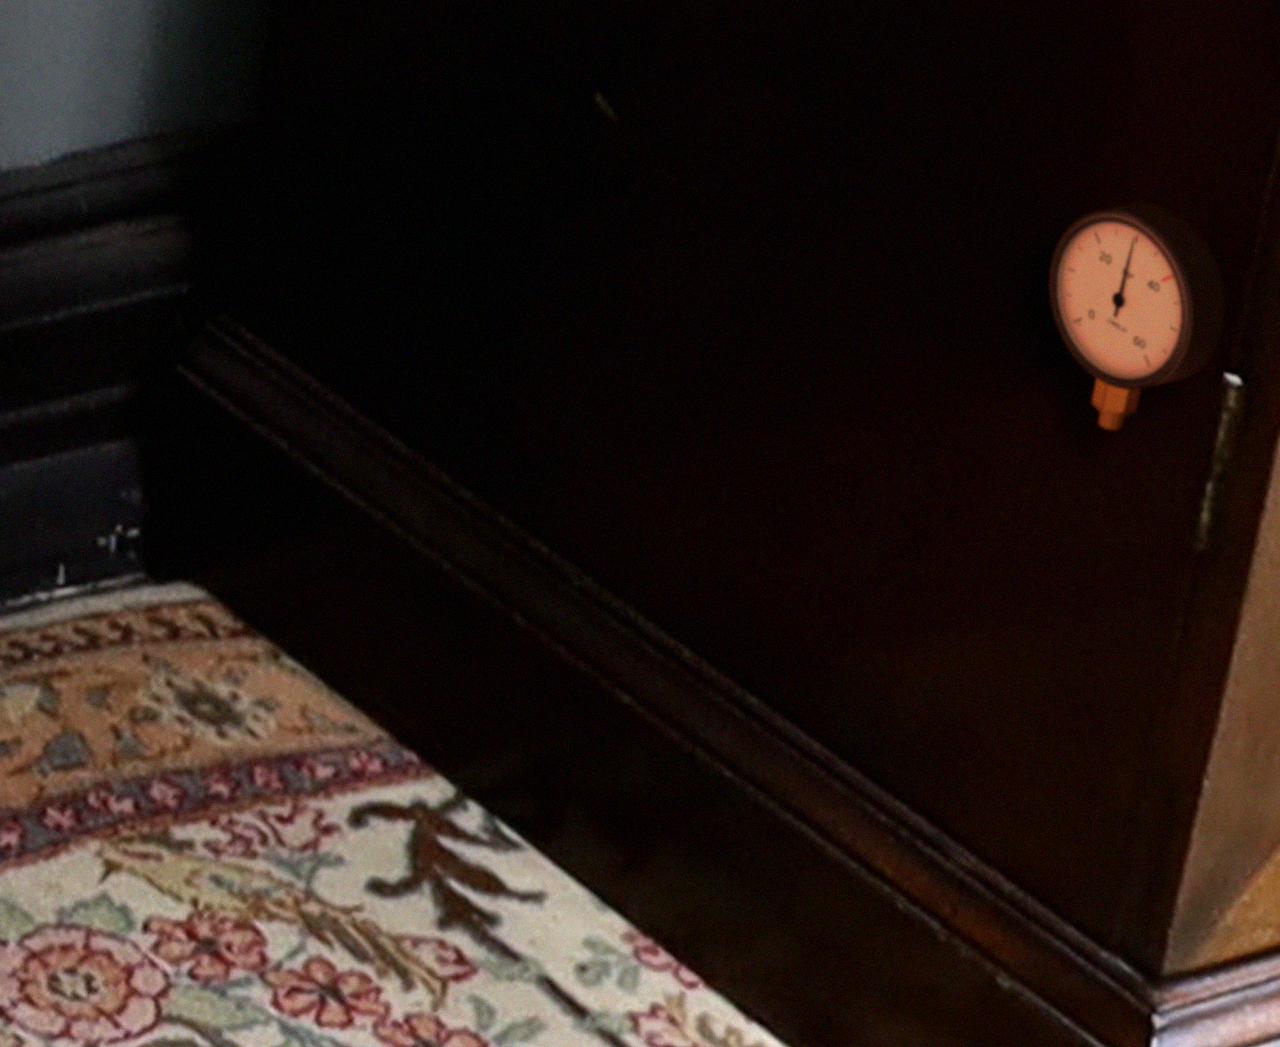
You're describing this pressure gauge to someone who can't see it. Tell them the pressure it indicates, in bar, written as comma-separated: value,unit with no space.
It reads 30,bar
